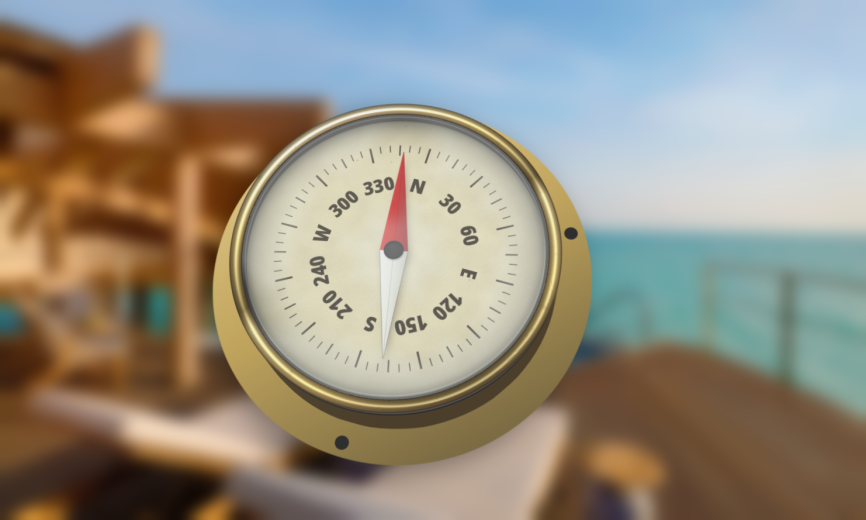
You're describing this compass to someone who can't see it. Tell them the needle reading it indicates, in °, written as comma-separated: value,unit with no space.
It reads 347.5,°
